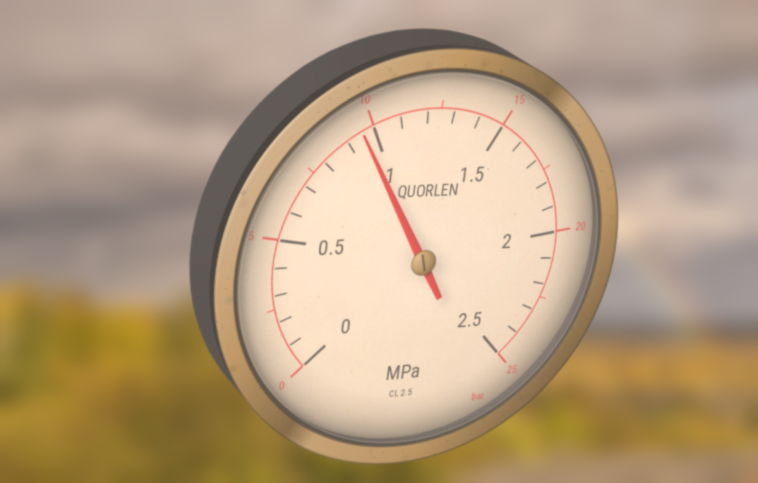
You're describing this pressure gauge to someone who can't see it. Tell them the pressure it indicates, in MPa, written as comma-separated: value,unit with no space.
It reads 0.95,MPa
